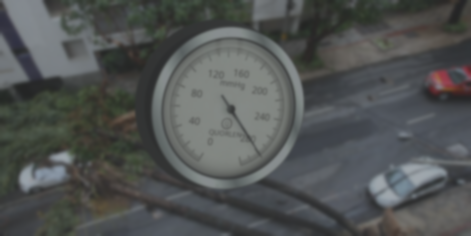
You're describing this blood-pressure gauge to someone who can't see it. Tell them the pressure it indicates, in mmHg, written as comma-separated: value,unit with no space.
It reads 280,mmHg
